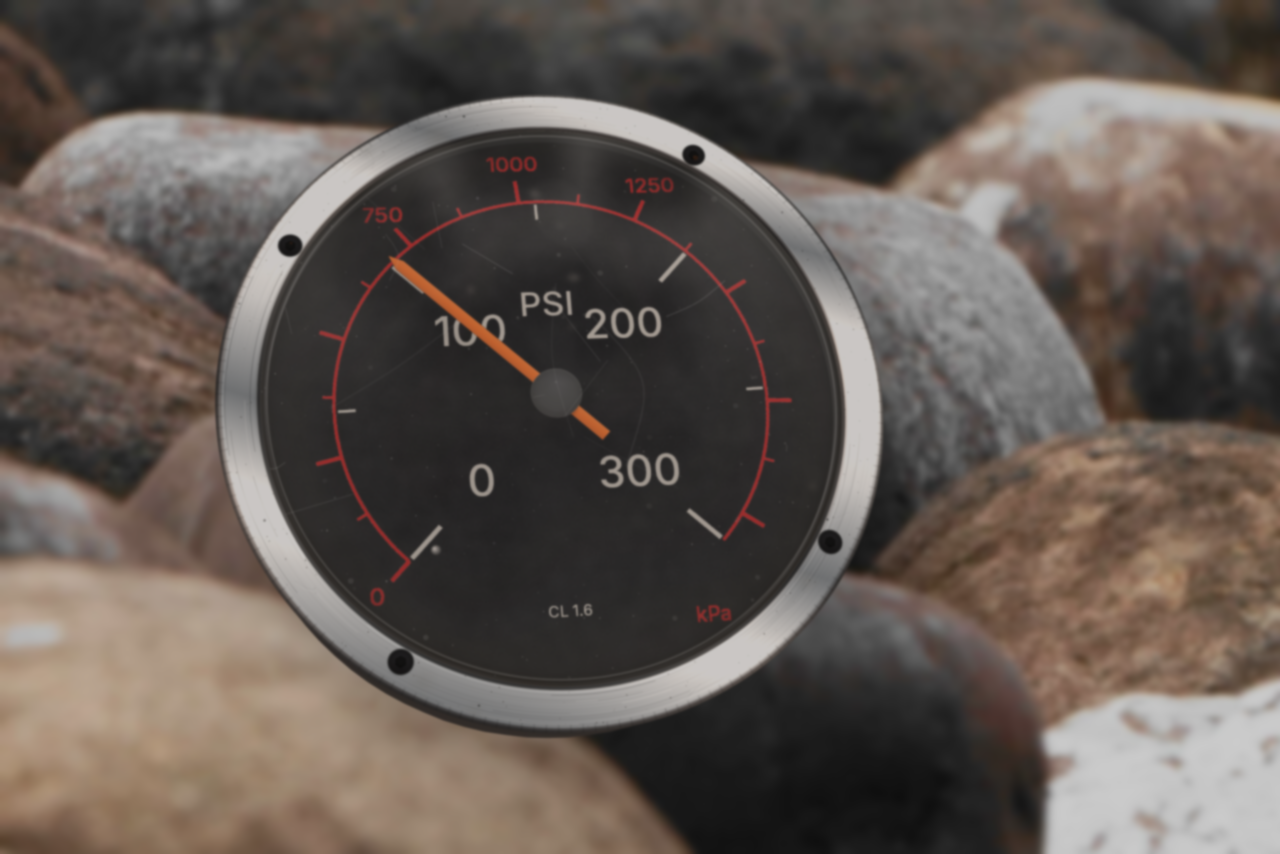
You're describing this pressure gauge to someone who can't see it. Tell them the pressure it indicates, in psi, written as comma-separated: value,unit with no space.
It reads 100,psi
